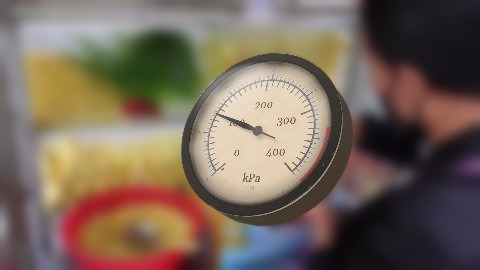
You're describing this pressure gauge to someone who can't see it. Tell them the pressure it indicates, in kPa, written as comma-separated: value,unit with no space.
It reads 100,kPa
